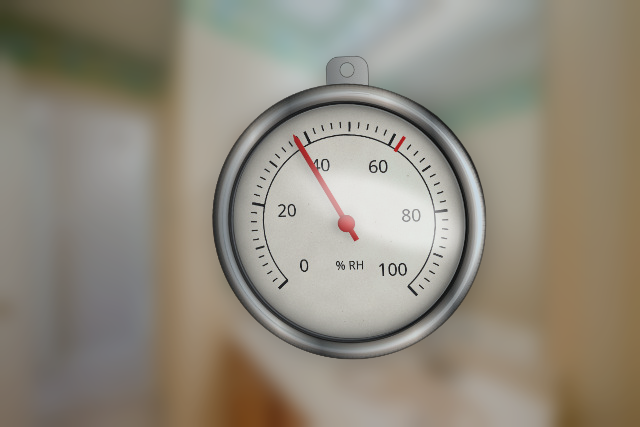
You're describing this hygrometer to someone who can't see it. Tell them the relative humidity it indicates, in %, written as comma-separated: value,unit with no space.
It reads 38,%
